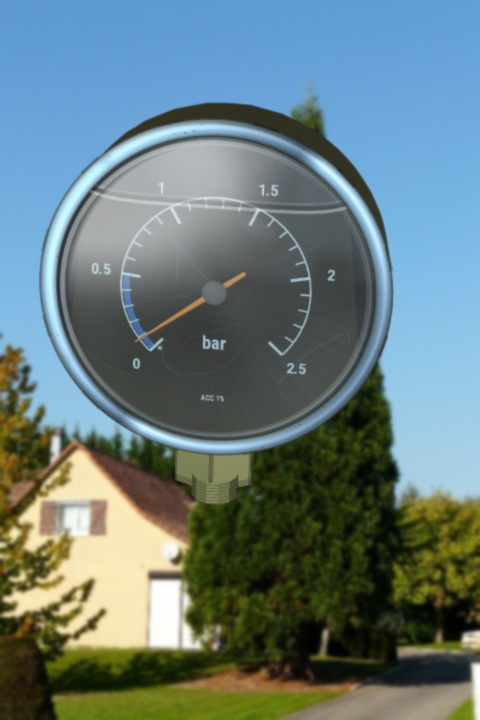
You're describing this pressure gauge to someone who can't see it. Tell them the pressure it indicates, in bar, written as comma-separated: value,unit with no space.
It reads 0.1,bar
